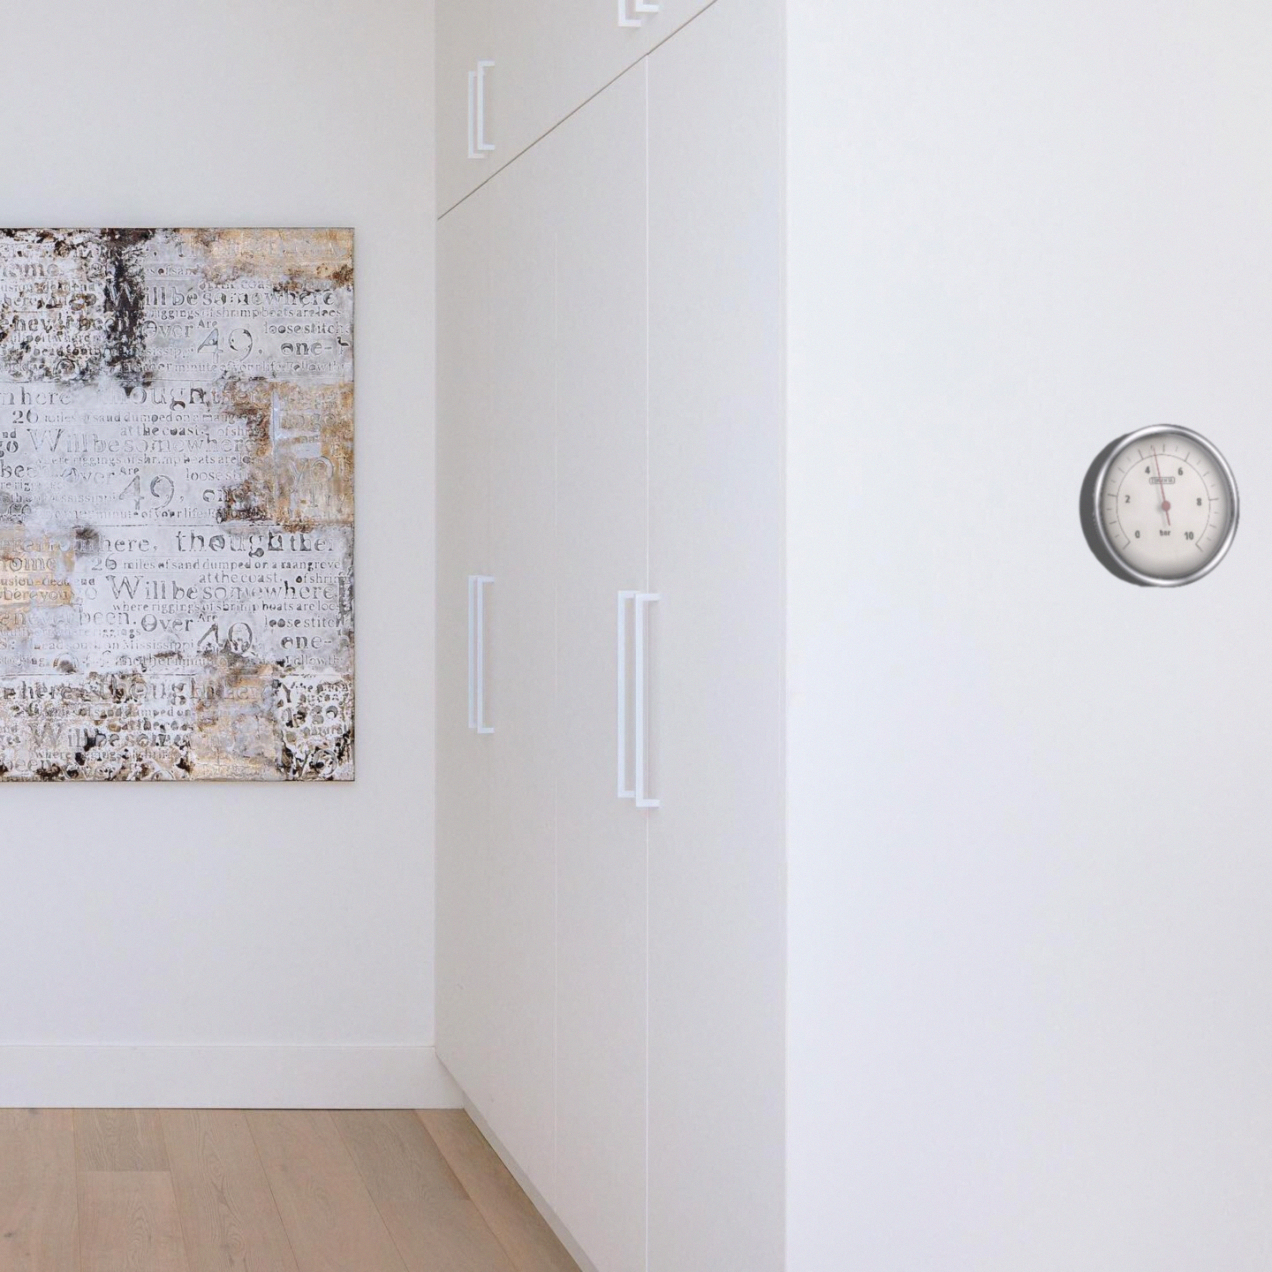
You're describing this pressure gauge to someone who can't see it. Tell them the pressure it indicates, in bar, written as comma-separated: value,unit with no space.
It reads 4.5,bar
